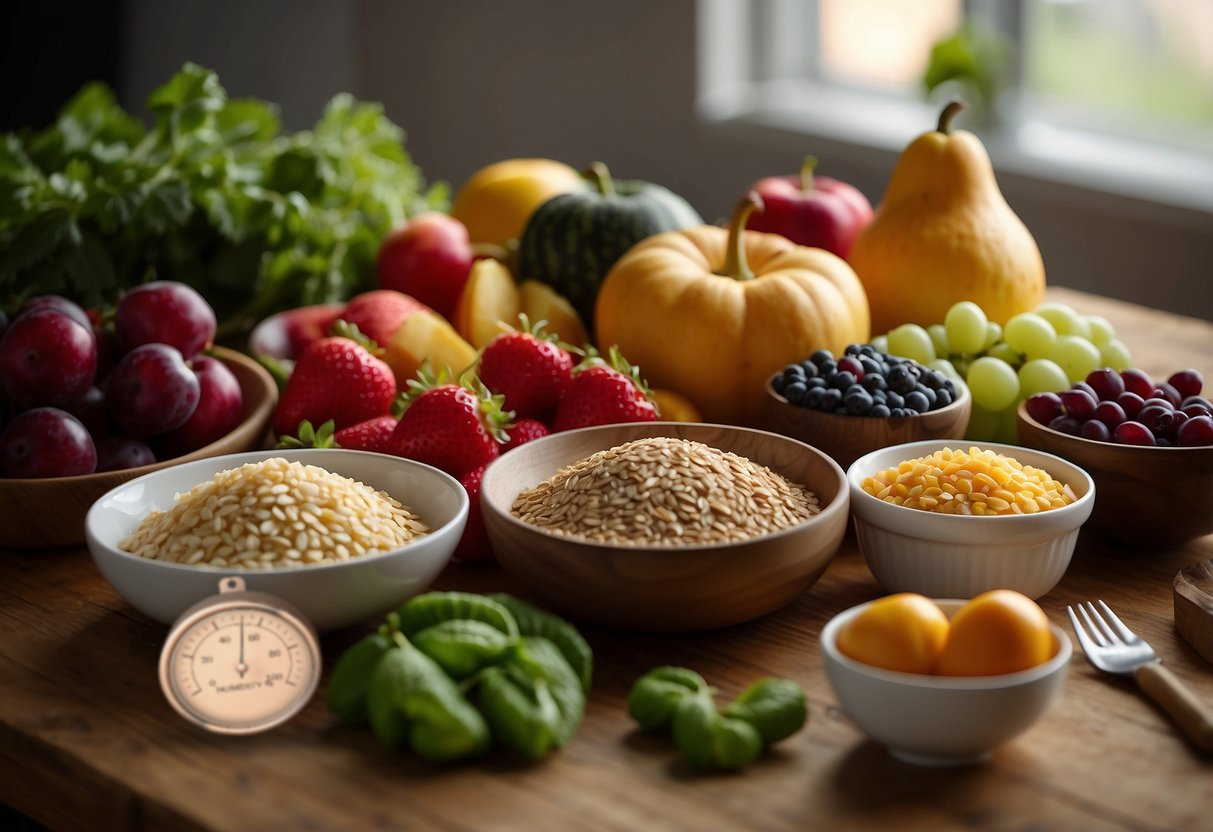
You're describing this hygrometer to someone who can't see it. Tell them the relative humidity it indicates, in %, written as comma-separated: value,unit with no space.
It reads 52,%
